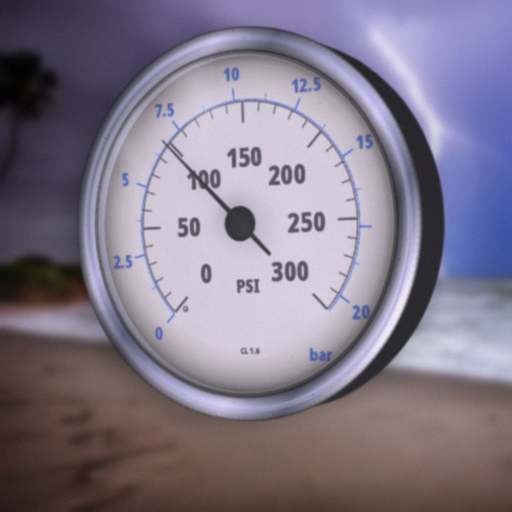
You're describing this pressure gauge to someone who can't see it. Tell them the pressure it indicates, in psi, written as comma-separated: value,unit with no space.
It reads 100,psi
